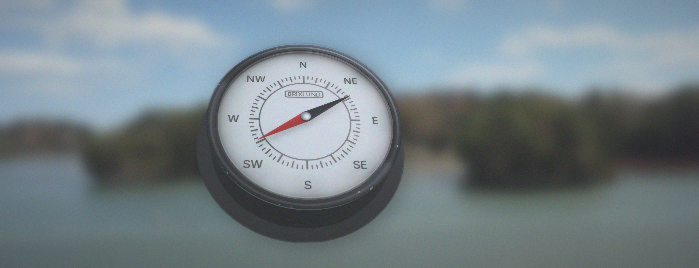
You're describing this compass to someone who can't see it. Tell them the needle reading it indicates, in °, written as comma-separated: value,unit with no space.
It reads 240,°
